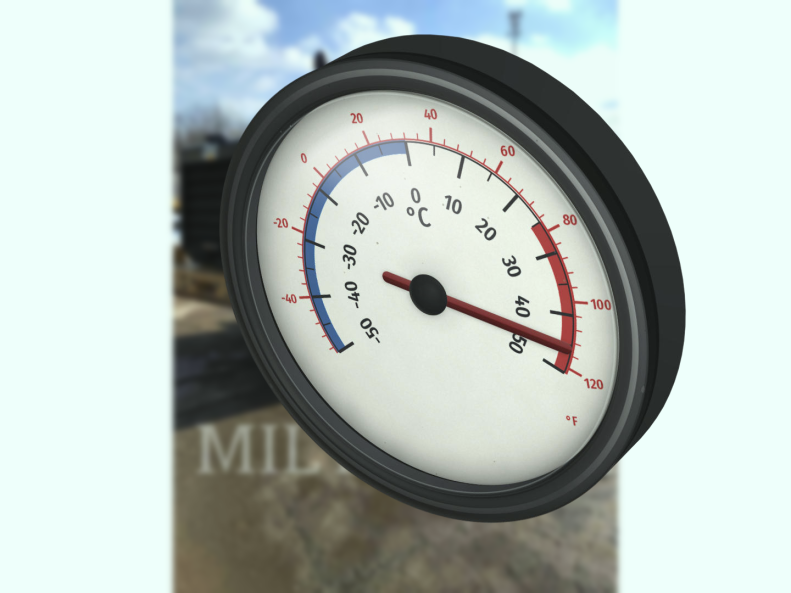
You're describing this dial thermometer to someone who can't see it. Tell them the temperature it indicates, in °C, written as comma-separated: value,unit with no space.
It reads 45,°C
